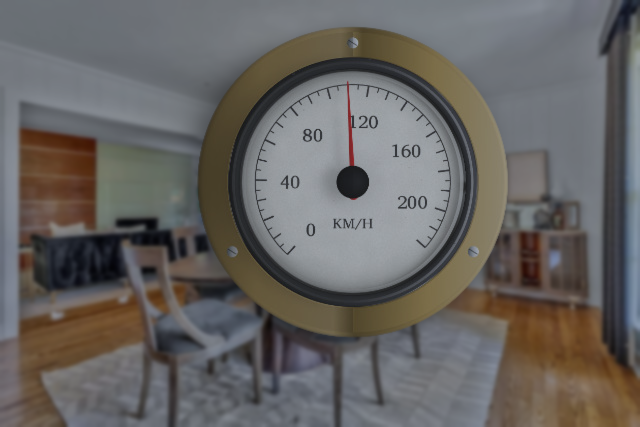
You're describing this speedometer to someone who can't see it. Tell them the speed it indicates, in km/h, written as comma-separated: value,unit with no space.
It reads 110,km/h
